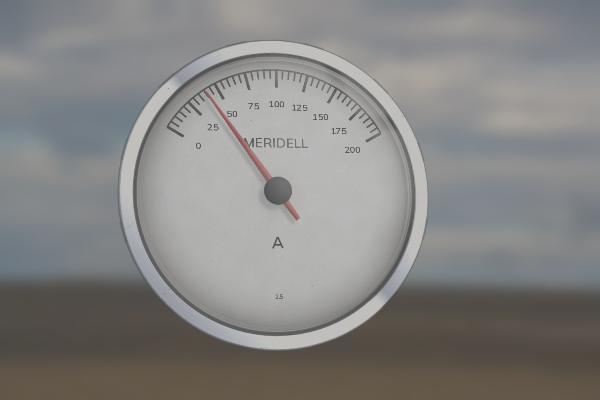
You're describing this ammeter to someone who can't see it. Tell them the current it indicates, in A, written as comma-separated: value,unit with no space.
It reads 40,A
